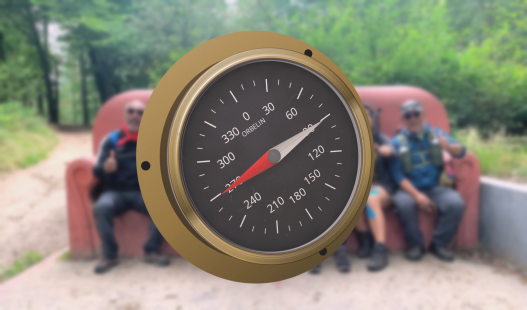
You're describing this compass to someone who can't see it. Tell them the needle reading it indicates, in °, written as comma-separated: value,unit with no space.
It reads 270,°
